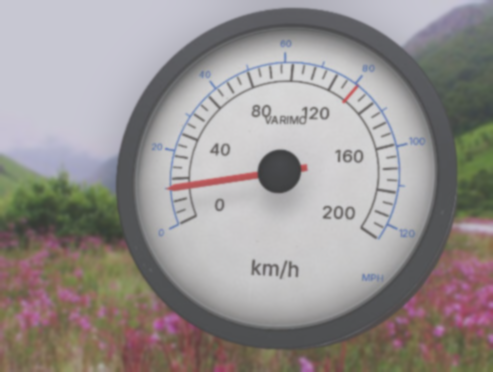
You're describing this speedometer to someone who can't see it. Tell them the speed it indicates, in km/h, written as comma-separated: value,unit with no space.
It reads 15,km/h
